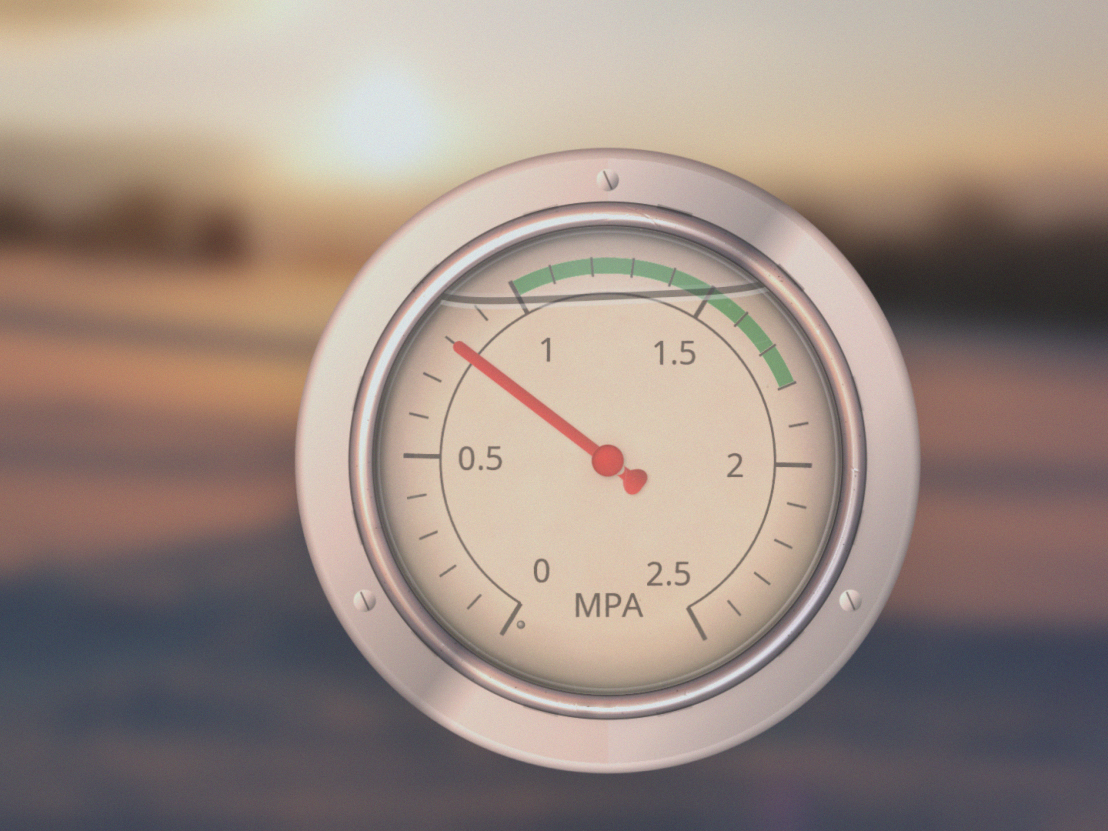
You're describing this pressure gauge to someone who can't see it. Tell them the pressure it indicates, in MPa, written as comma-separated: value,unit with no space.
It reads 0.8,MPa
